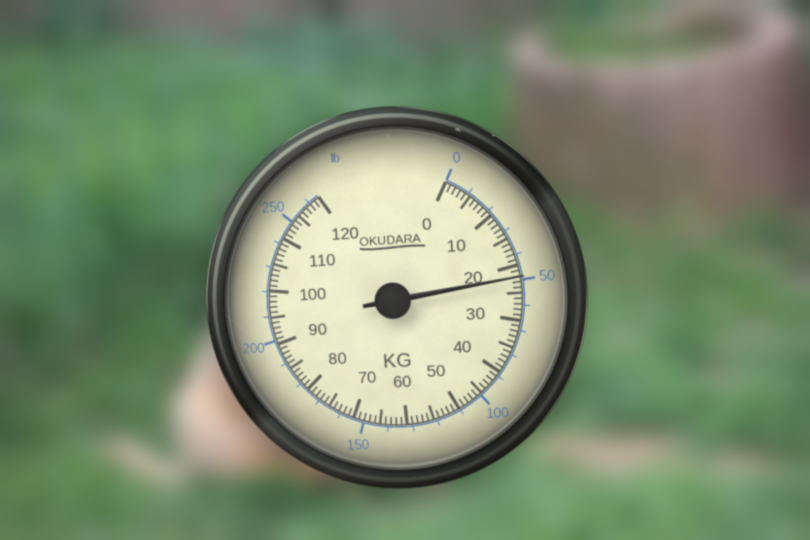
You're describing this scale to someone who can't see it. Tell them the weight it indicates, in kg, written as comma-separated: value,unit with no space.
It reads 22,kg
